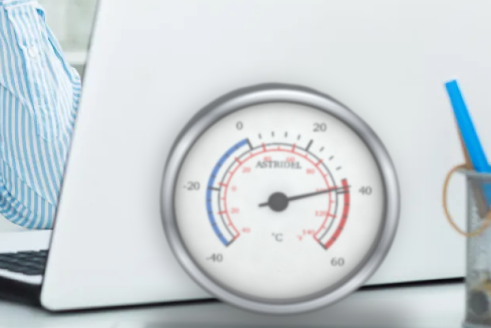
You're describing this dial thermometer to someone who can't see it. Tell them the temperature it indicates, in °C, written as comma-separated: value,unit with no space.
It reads 38,°C
